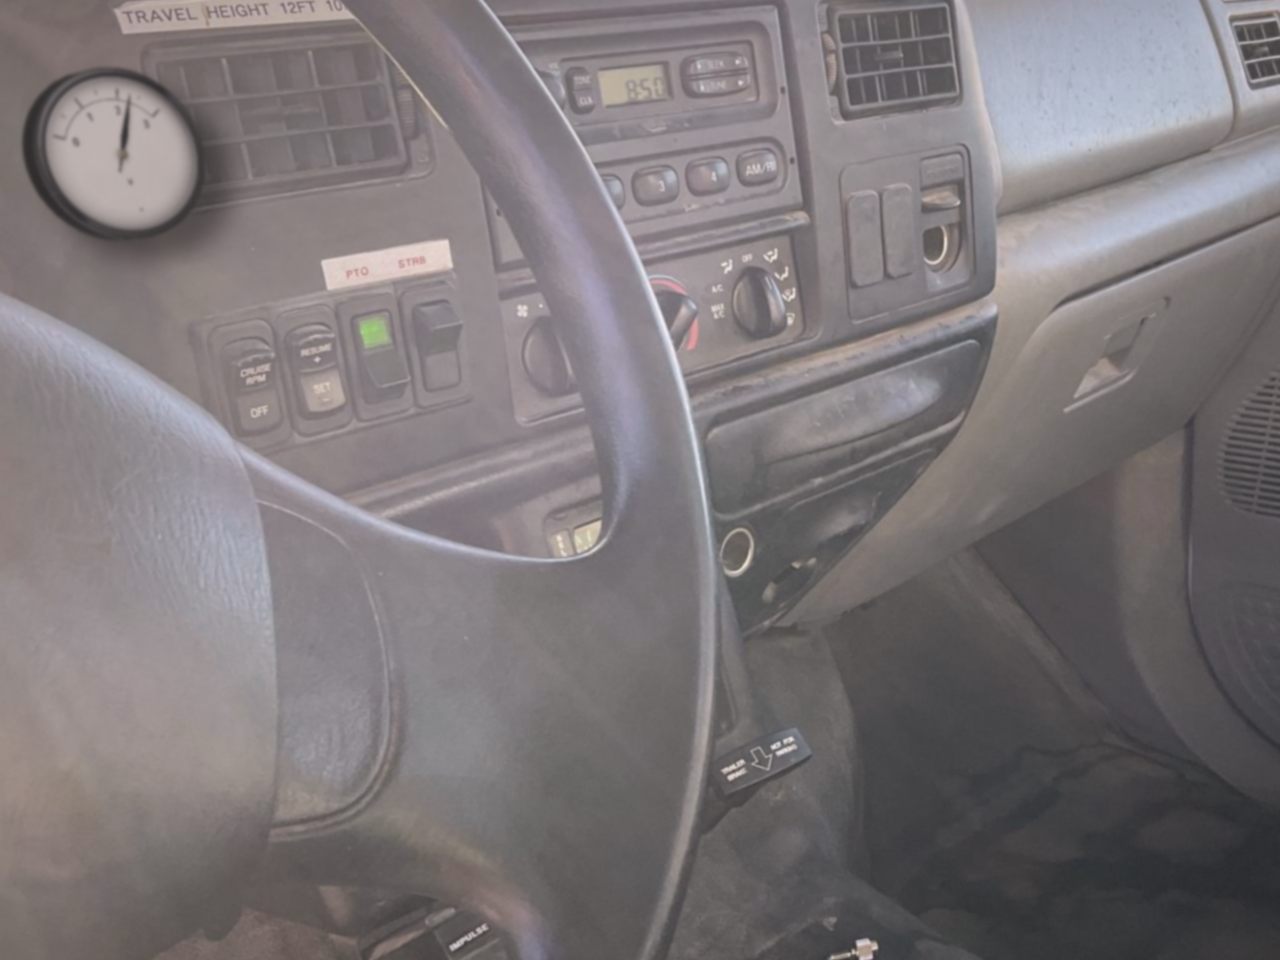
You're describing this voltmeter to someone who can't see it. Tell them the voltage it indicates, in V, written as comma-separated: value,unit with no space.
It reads 2.25,V
